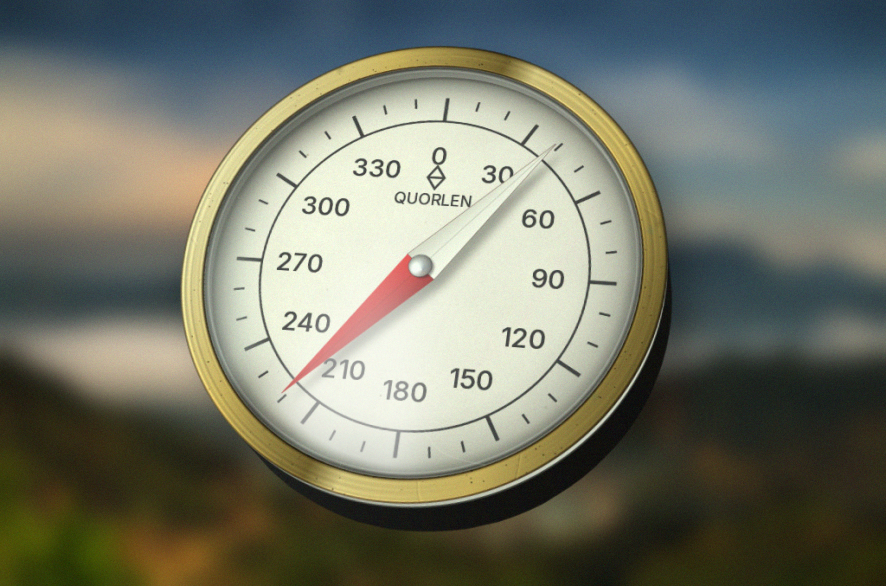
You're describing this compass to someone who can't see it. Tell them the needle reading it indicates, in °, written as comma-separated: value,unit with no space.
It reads 220,°
